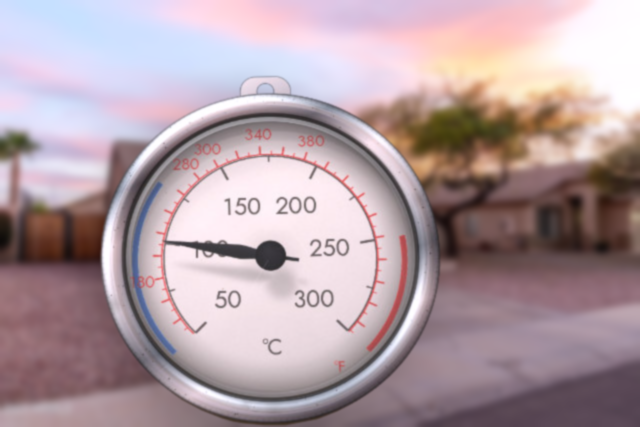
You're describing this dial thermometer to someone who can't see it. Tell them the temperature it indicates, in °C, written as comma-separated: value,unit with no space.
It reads 100,°C
